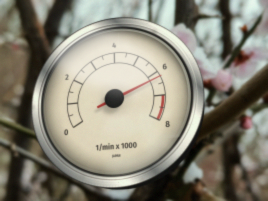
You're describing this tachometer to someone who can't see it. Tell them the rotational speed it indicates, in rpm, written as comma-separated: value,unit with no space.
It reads 6250,rpm
